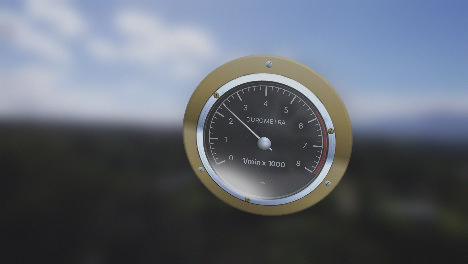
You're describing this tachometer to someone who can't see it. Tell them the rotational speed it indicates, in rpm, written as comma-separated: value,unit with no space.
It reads 2400,rpm
